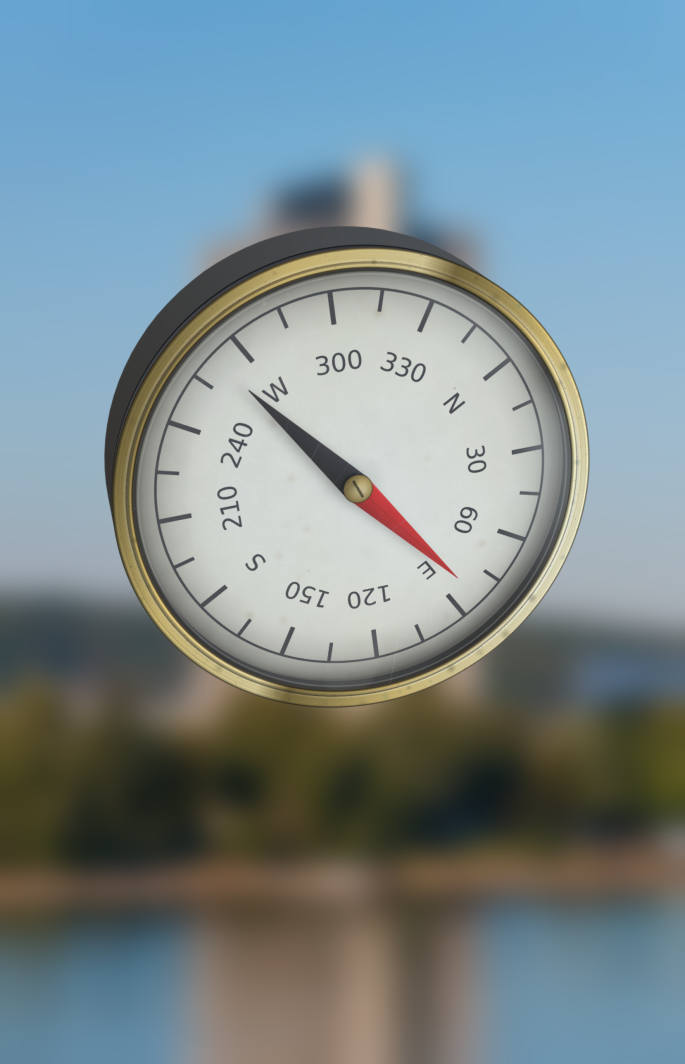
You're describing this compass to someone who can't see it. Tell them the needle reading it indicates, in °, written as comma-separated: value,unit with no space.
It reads 82.5,°
